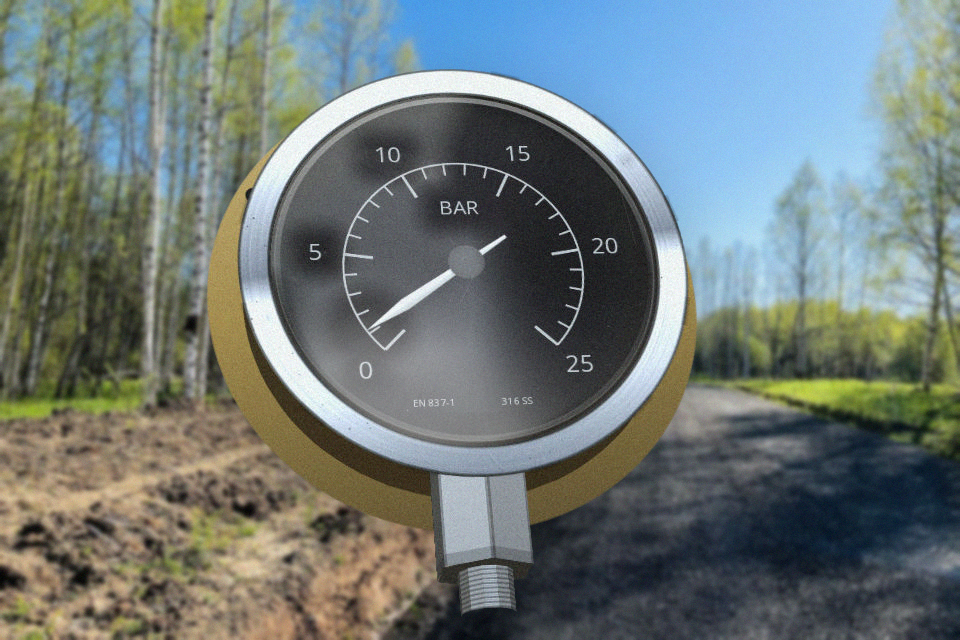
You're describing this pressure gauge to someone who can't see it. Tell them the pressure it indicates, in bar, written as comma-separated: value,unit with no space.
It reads 1,bar
